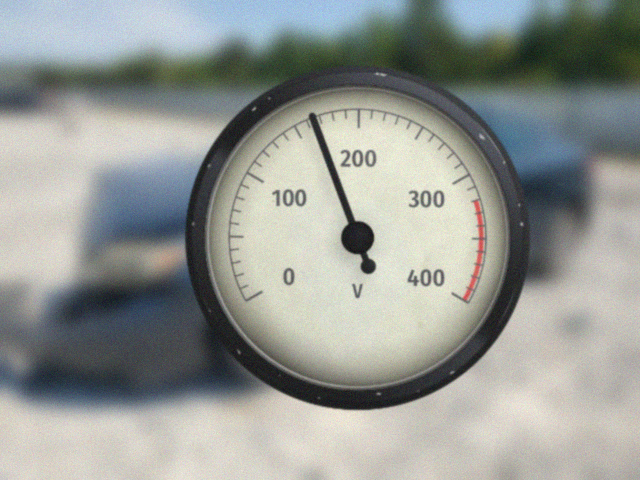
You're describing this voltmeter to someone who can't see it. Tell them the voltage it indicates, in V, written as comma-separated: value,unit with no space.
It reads 165,V
